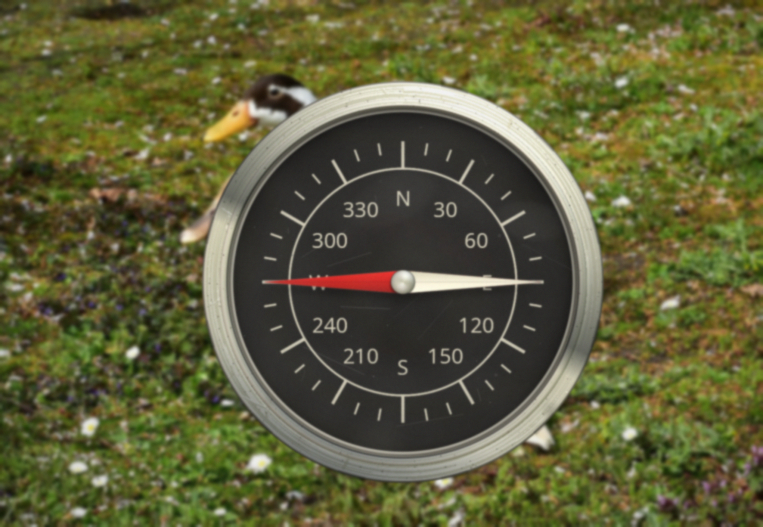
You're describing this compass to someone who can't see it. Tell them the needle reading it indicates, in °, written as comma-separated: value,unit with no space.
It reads 270,°
